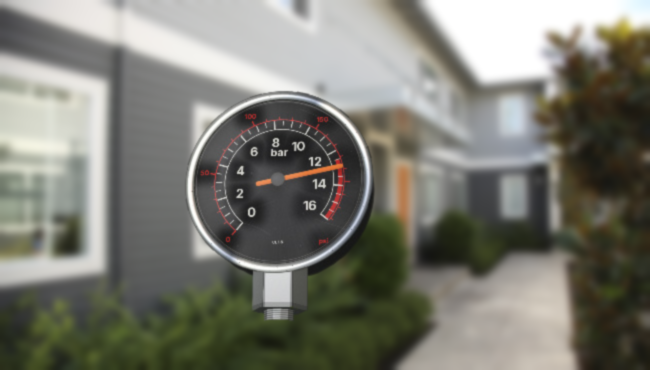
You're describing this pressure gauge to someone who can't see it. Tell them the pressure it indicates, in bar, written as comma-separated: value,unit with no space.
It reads 13,bar
